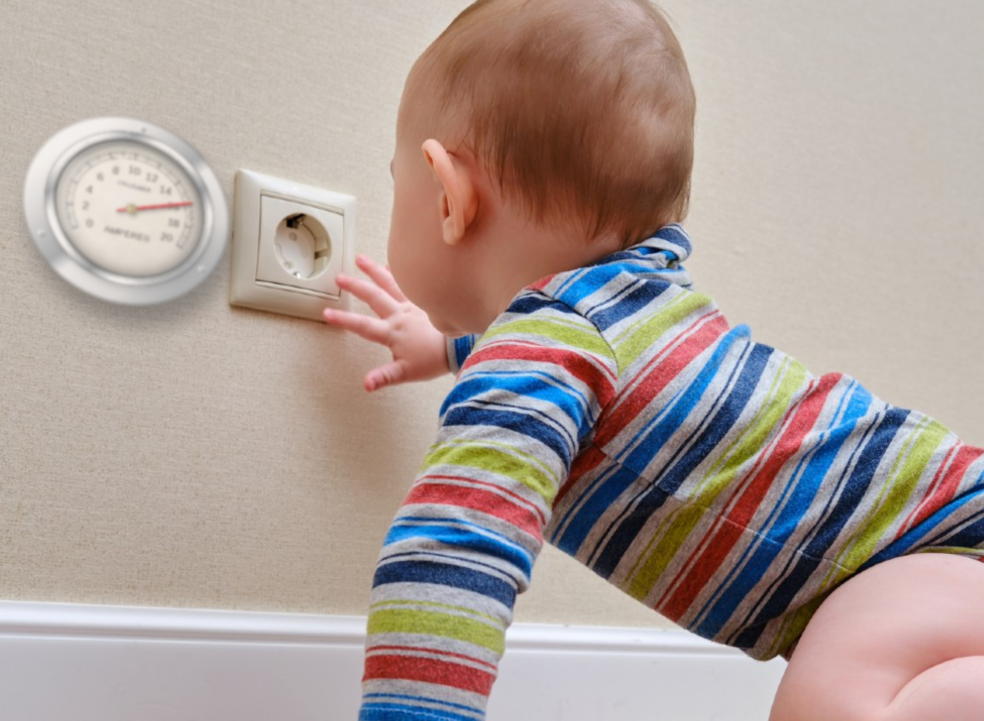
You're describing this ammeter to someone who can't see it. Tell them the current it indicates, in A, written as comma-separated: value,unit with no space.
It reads 16,A
